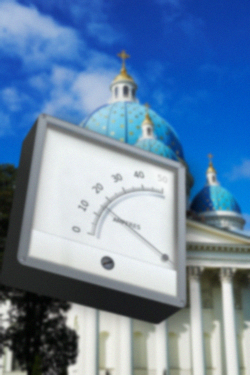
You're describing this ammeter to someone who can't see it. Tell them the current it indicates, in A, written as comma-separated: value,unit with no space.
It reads 15,A
